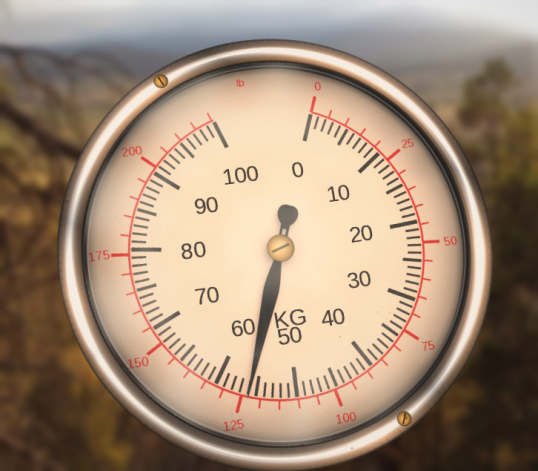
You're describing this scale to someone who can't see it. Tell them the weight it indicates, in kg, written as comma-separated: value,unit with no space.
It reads 56,kg
